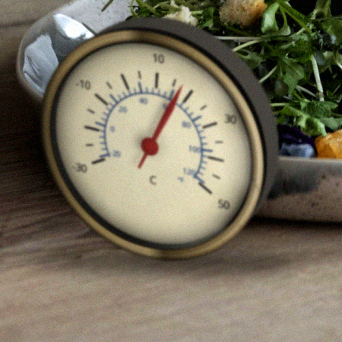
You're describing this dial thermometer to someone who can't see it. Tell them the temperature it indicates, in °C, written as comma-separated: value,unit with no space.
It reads 17.5,°C
